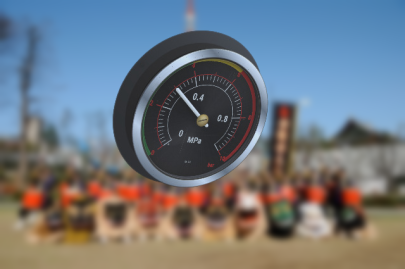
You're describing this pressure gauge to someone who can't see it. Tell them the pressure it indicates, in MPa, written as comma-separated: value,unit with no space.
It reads 0.3,MPa
